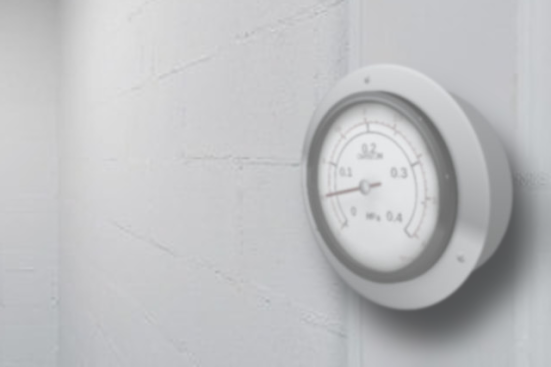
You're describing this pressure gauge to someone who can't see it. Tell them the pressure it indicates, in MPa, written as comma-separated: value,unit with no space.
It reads 0.05,MPa
